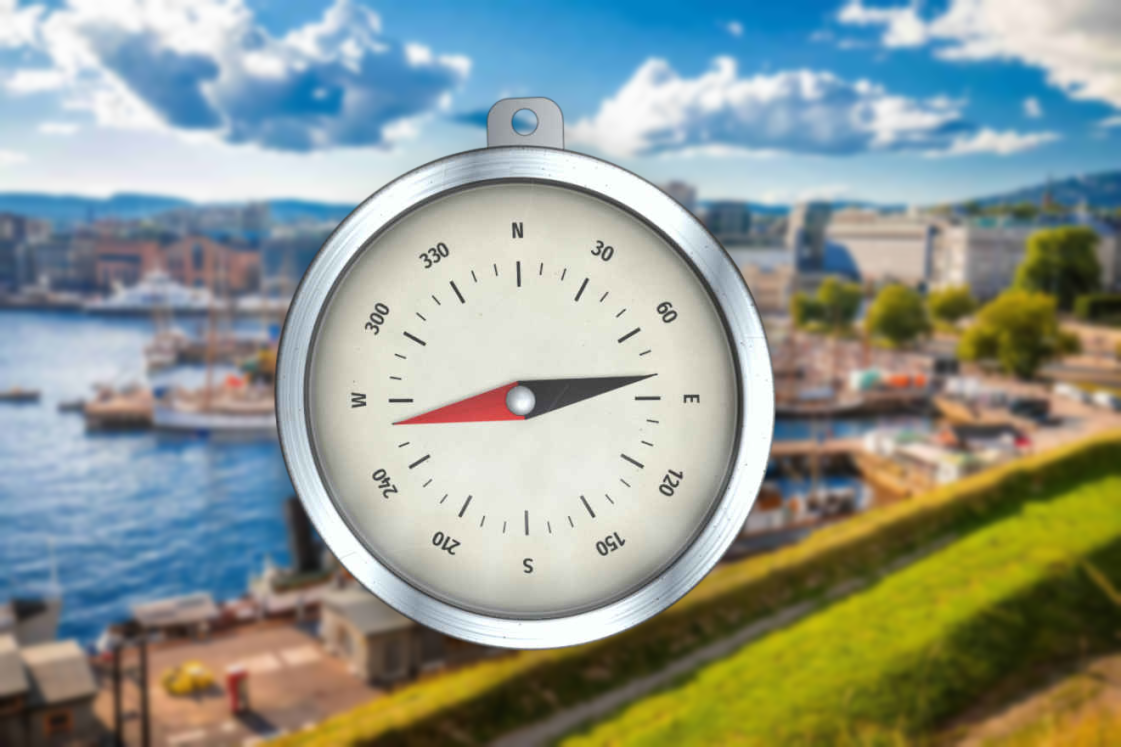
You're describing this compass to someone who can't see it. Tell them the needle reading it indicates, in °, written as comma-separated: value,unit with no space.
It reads 260,°
